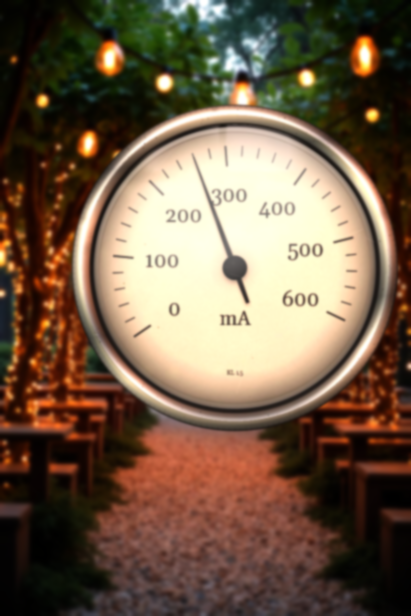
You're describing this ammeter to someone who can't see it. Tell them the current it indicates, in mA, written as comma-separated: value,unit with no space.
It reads 260,mA
